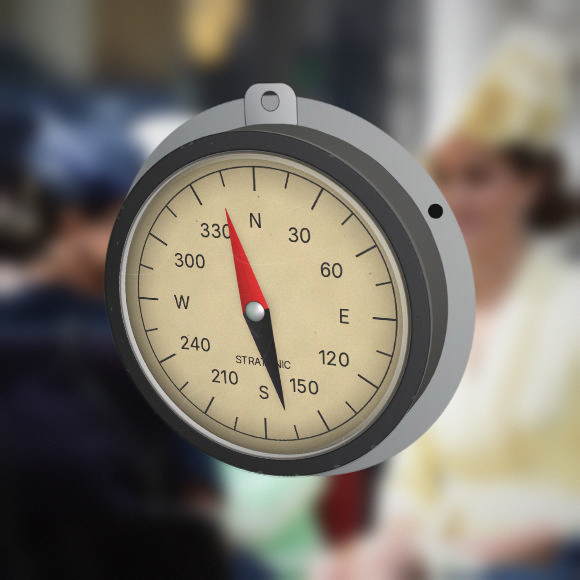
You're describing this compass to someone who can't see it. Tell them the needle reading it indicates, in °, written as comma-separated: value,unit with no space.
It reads 345,°
